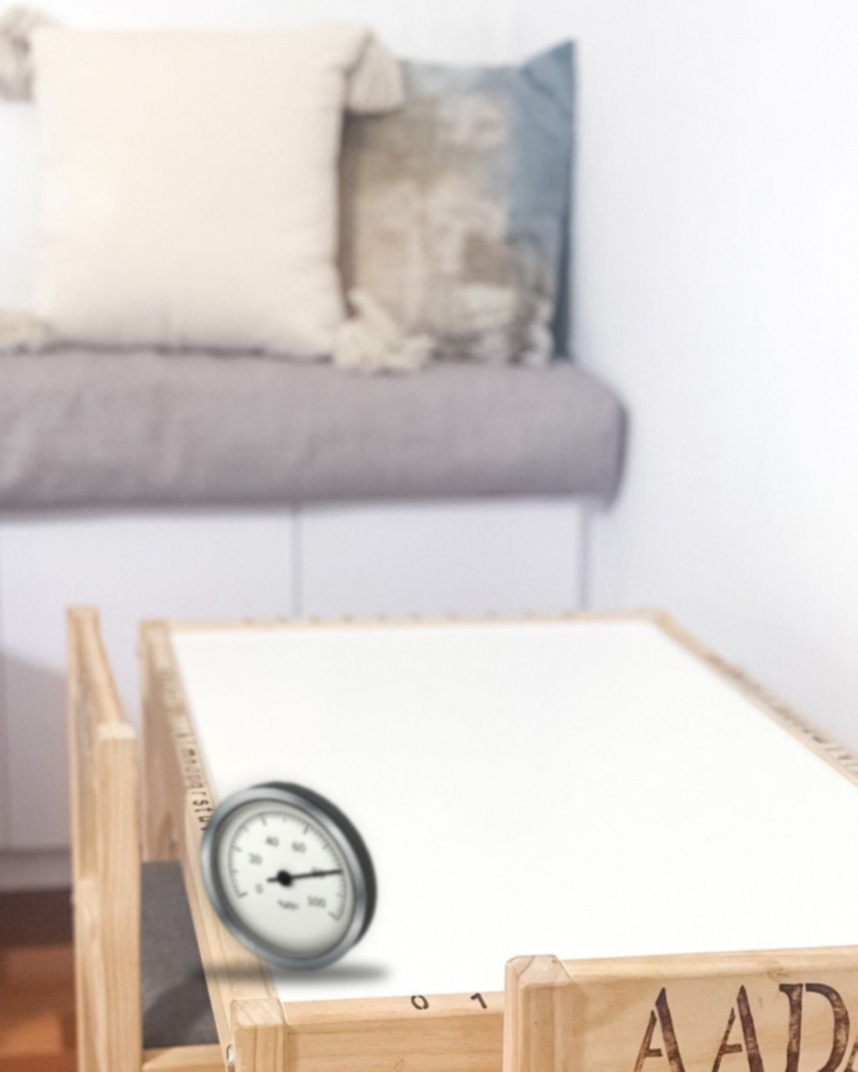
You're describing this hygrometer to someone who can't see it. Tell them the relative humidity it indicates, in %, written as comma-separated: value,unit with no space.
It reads 80,%
